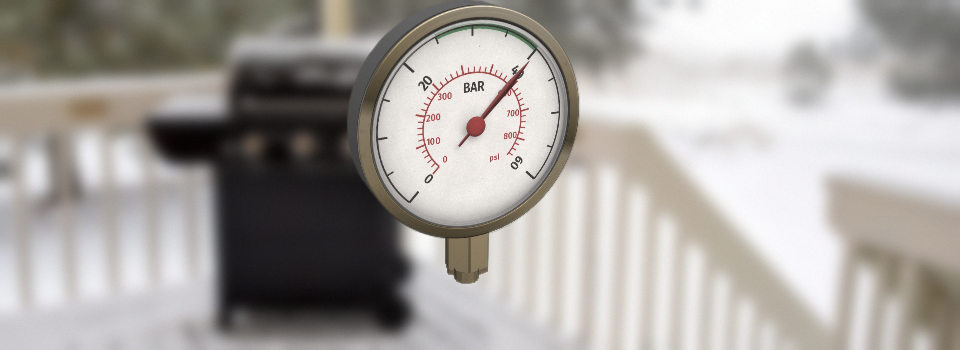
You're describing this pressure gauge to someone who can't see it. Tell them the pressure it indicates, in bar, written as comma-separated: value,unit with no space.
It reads 40,bar
